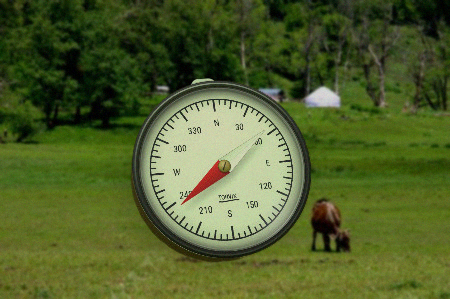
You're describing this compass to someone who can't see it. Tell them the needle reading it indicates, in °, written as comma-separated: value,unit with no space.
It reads 235,°
